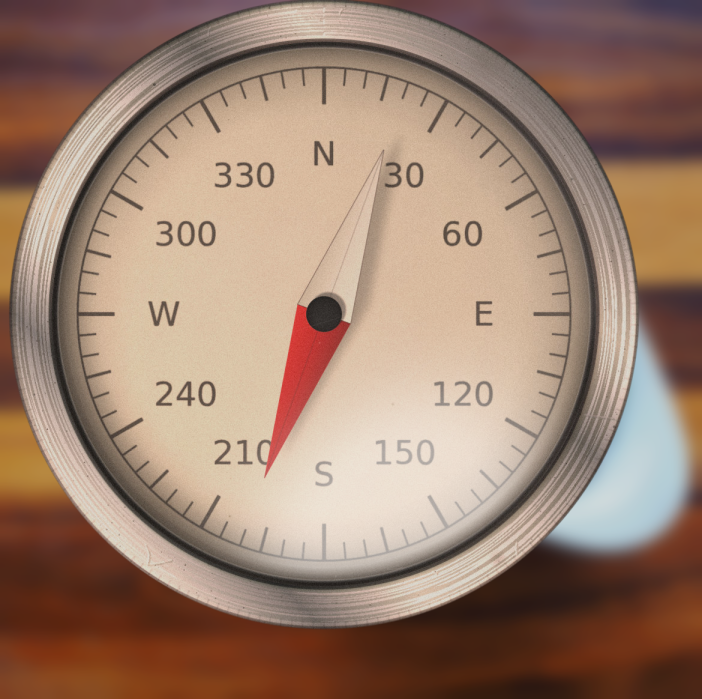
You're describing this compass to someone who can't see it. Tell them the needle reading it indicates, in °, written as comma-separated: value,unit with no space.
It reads 200,°
